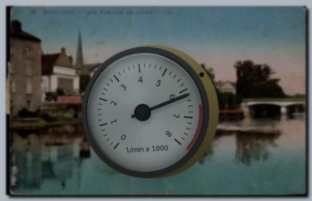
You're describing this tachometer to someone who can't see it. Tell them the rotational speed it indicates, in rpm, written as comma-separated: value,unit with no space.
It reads 6200,rpm
